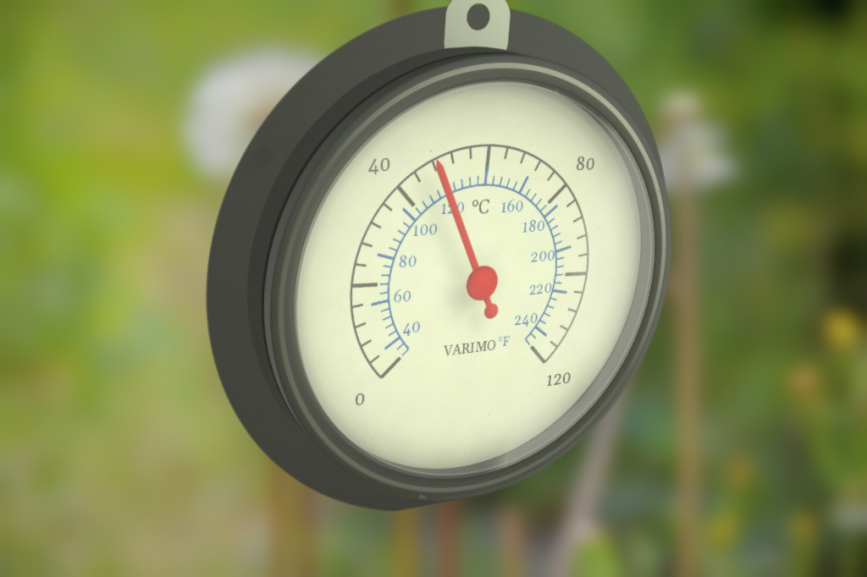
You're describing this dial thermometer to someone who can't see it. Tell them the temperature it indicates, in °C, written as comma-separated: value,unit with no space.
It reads 48,°C
